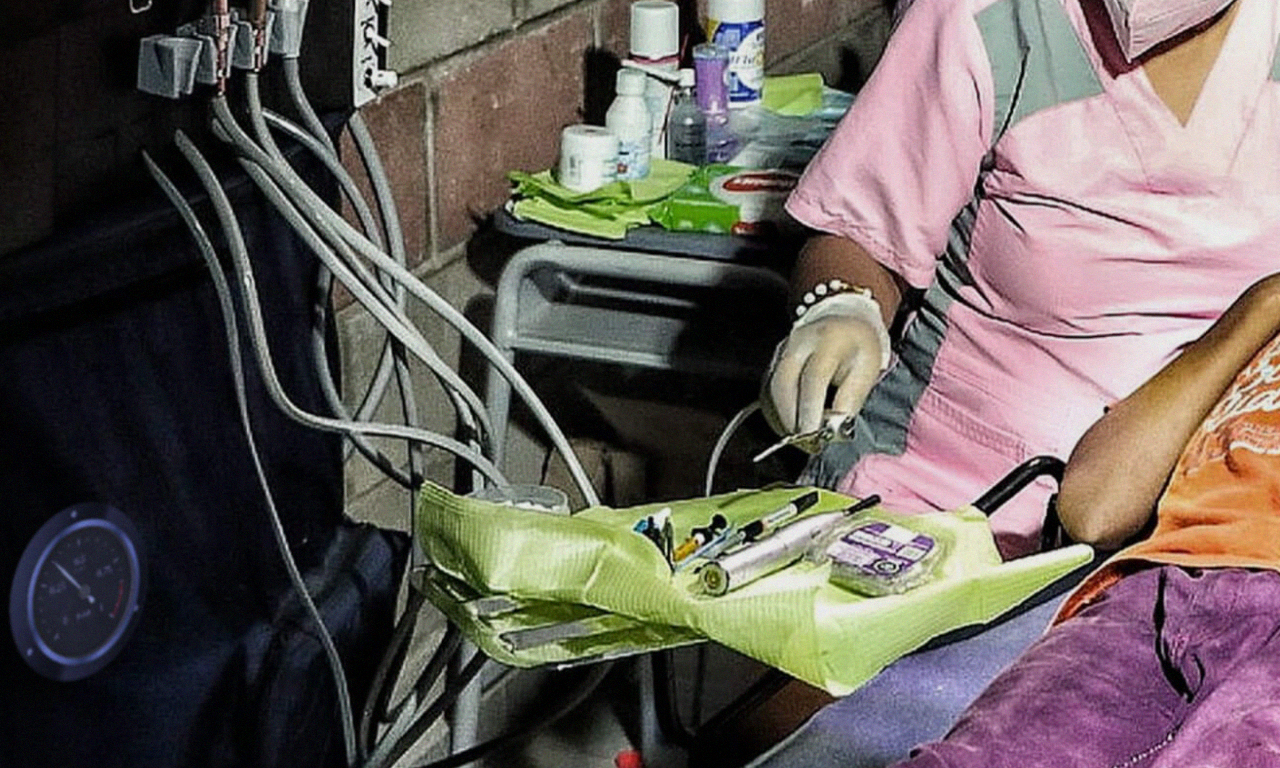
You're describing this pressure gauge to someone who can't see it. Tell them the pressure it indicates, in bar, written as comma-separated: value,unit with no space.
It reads 0.35,bar
